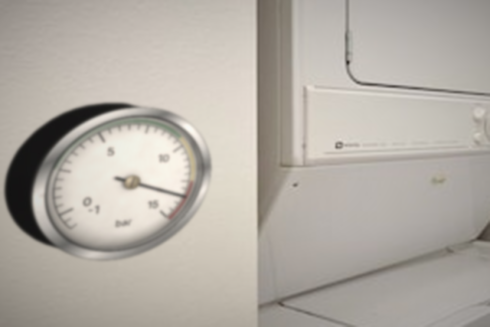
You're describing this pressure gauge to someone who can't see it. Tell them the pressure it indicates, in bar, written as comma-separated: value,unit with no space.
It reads 13.5,bar
